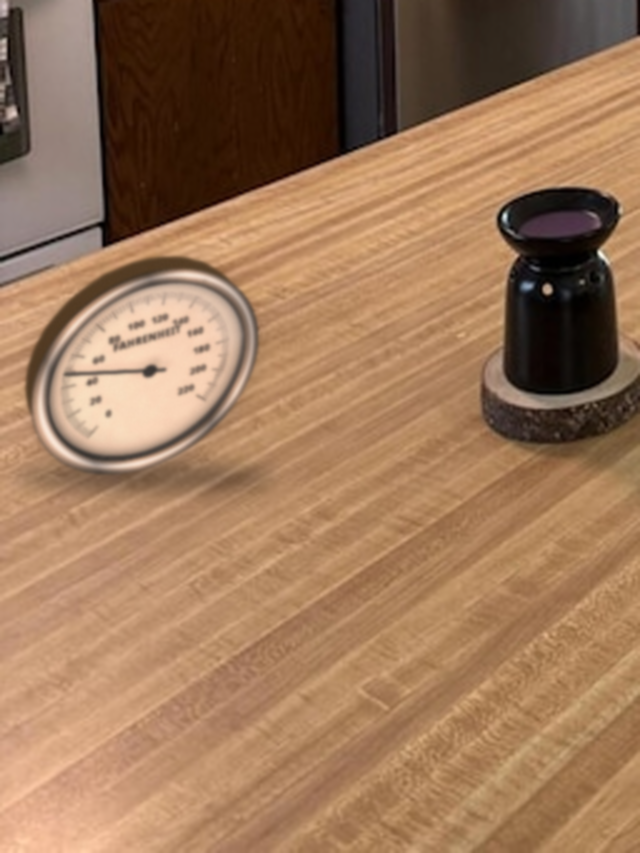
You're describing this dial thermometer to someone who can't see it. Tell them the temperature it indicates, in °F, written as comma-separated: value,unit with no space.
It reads 50,°F
